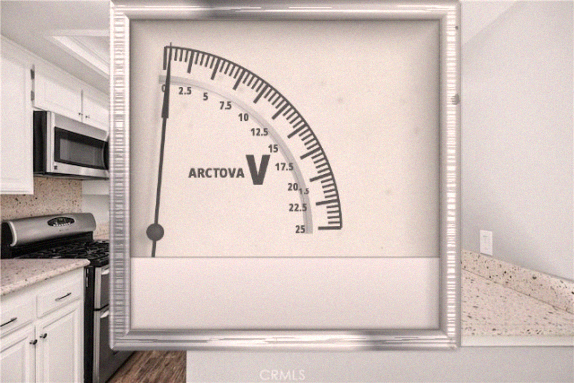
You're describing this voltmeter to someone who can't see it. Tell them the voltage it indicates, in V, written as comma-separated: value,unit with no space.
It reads 0.5,V
